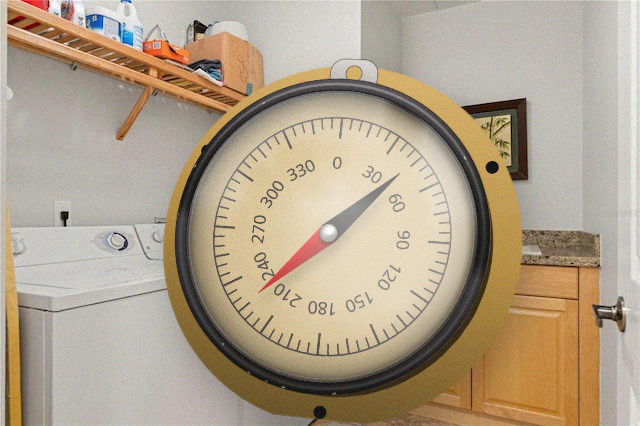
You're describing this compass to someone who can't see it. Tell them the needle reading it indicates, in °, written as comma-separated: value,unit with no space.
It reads 225,°
